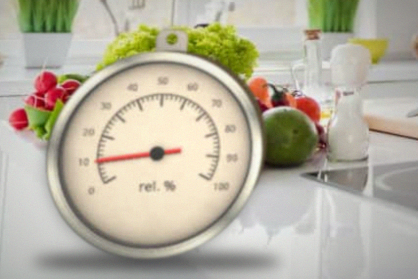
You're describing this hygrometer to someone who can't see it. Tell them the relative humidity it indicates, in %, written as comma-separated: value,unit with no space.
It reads 10,%
